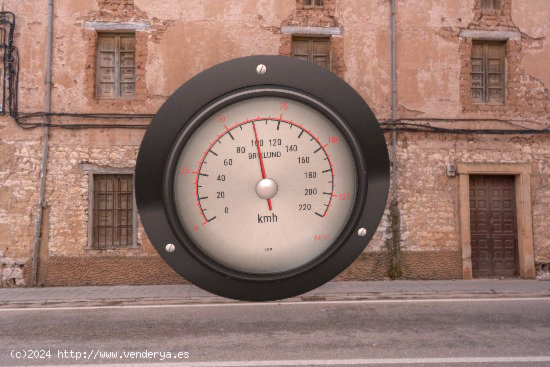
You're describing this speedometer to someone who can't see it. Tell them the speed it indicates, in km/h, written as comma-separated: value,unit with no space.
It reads 100,km/h
